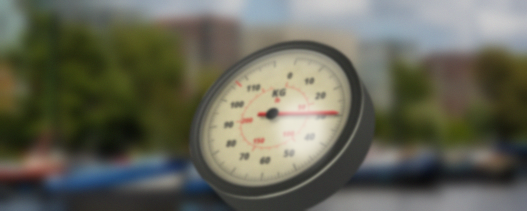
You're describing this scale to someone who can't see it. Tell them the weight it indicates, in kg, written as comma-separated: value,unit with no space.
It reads 30,kg
